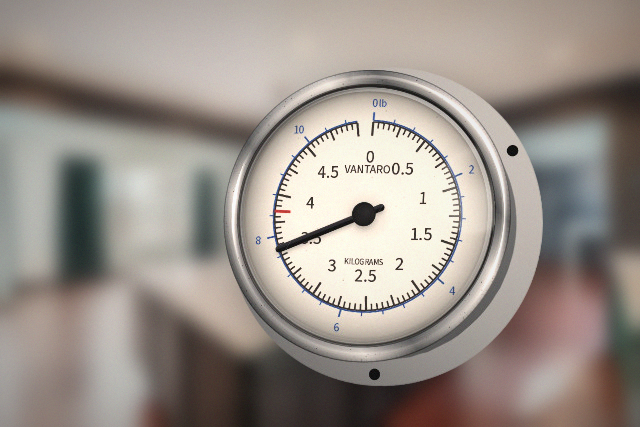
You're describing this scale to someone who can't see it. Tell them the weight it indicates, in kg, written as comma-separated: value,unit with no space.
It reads 3.5,kg
